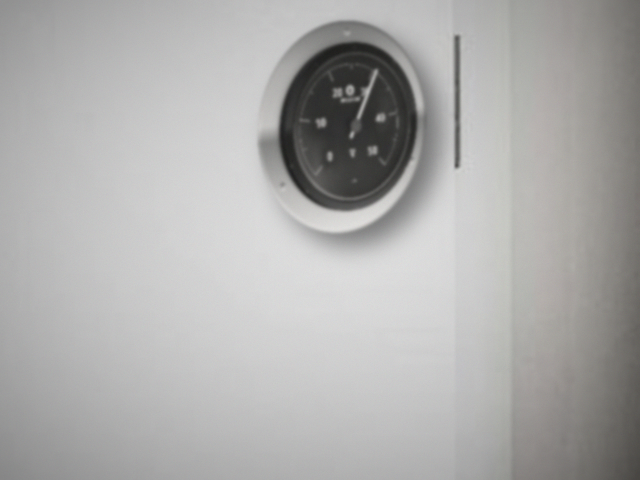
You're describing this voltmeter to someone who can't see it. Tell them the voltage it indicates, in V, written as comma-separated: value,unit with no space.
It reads 30,V
